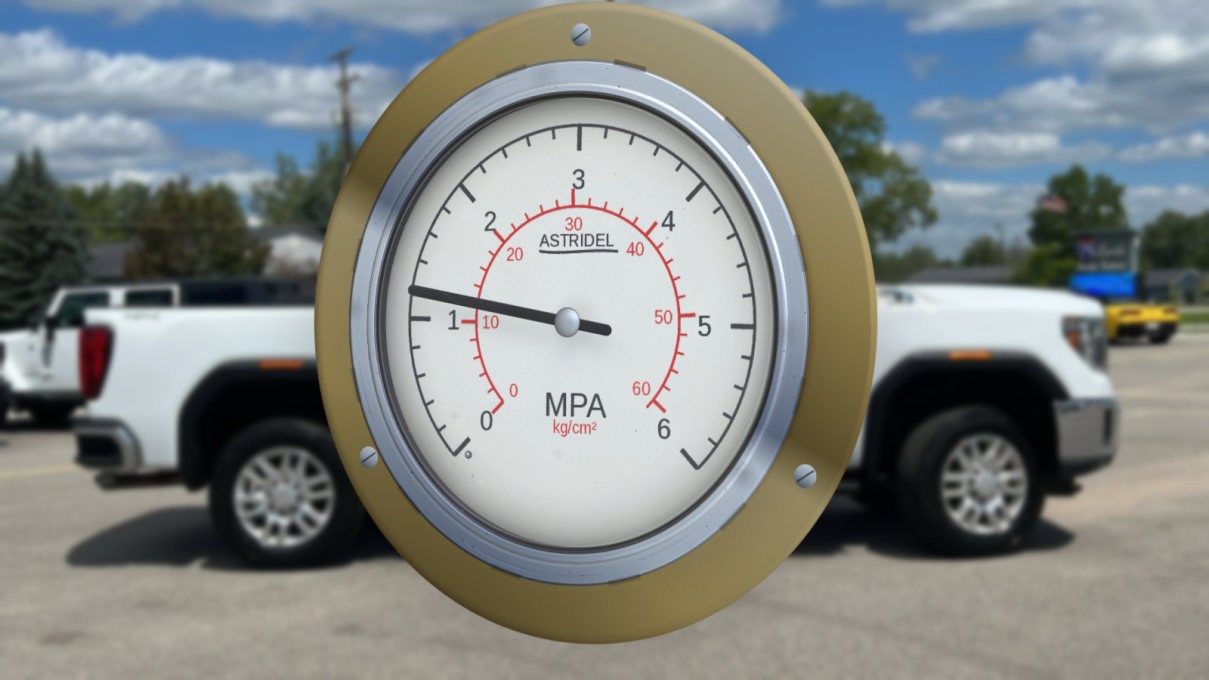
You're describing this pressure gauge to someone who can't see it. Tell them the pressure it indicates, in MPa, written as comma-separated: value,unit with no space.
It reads 1.2,MPa
